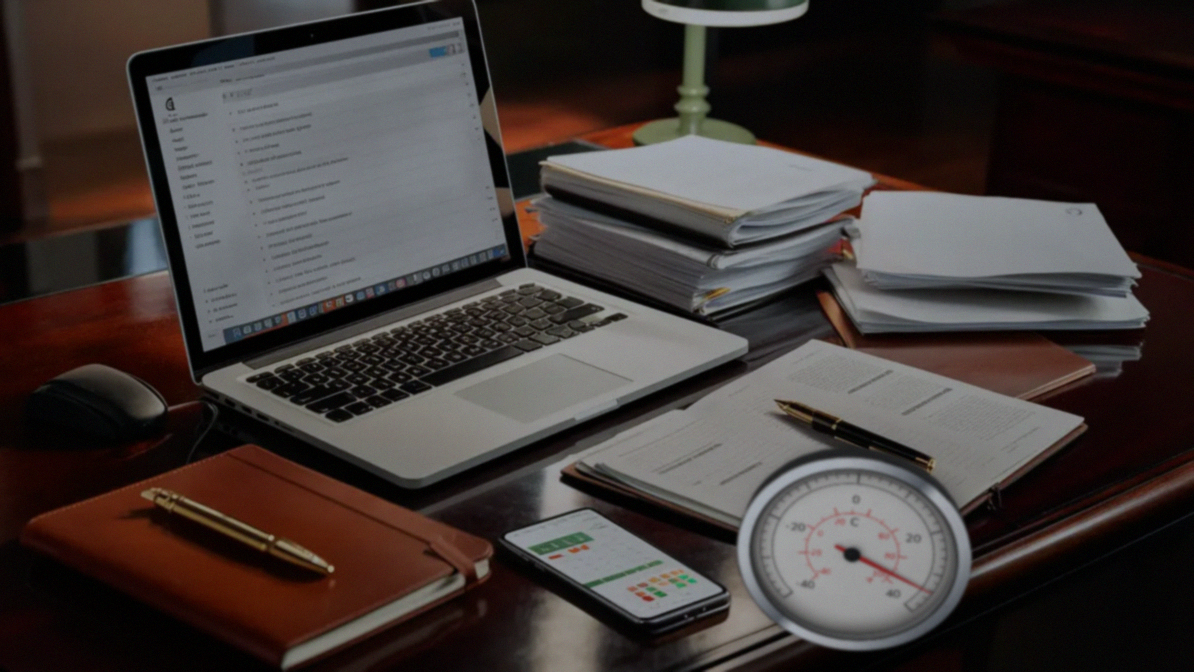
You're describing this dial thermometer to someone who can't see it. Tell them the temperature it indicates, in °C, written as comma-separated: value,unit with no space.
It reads 34,°C
